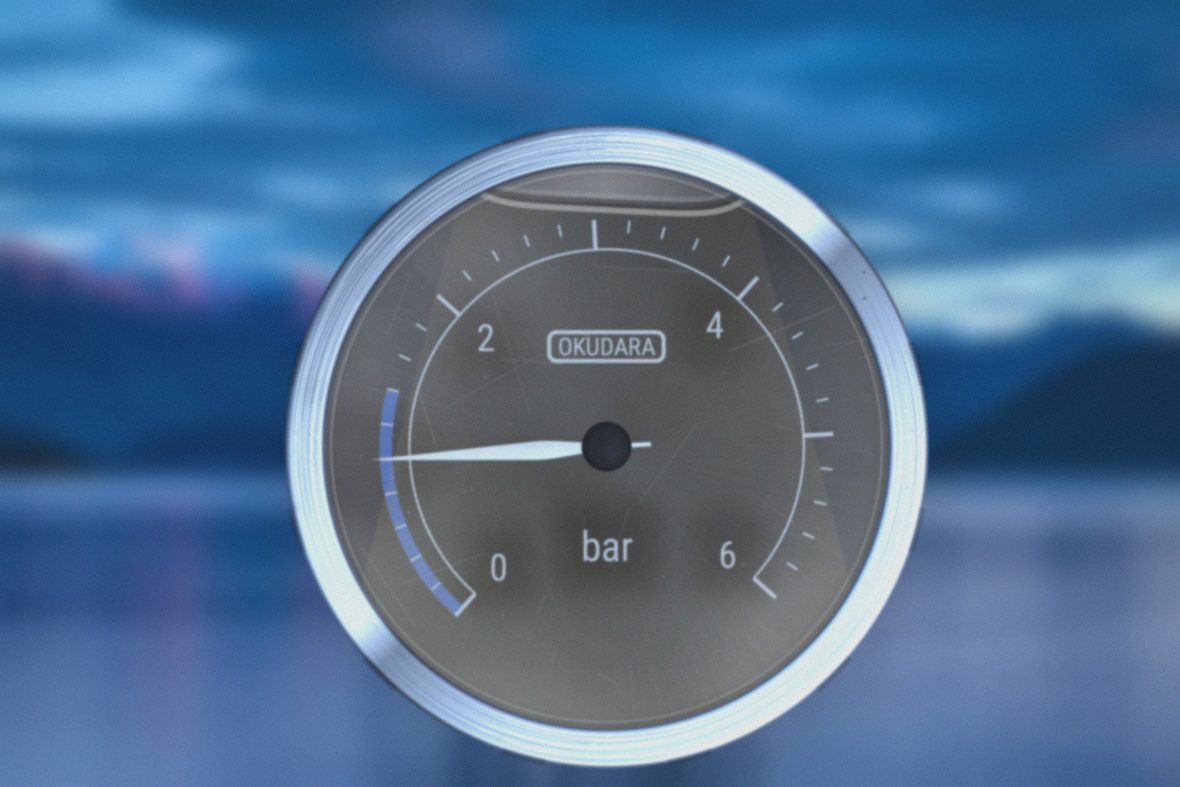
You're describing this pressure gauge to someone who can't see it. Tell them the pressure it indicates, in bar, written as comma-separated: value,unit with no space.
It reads 1,bar
